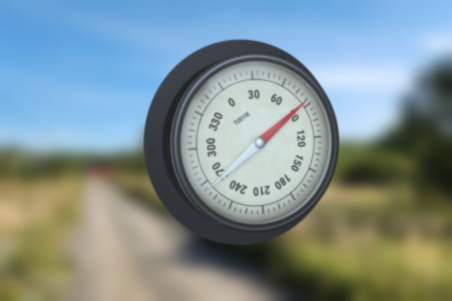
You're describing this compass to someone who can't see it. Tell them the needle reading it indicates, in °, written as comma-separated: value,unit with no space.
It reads 85,°
